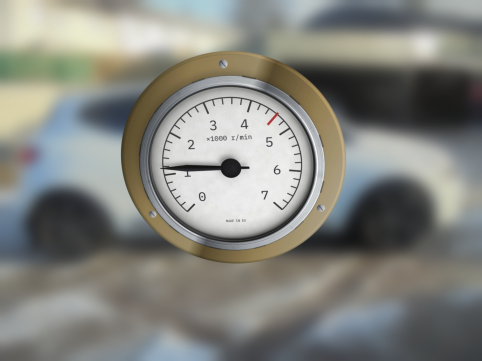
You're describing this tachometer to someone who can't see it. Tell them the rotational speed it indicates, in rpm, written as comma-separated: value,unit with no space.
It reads 1200,rpm
